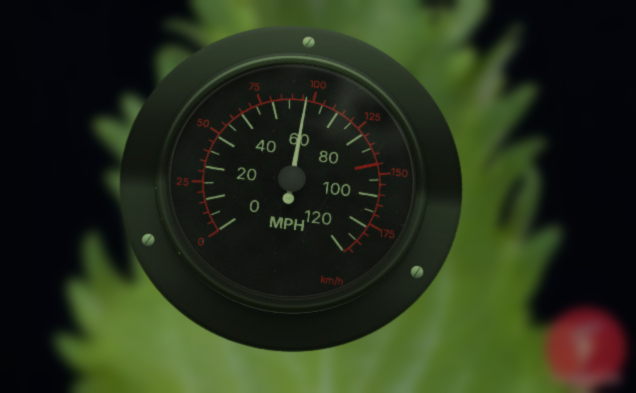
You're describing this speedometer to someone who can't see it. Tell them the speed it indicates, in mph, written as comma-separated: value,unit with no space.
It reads 60,mph
